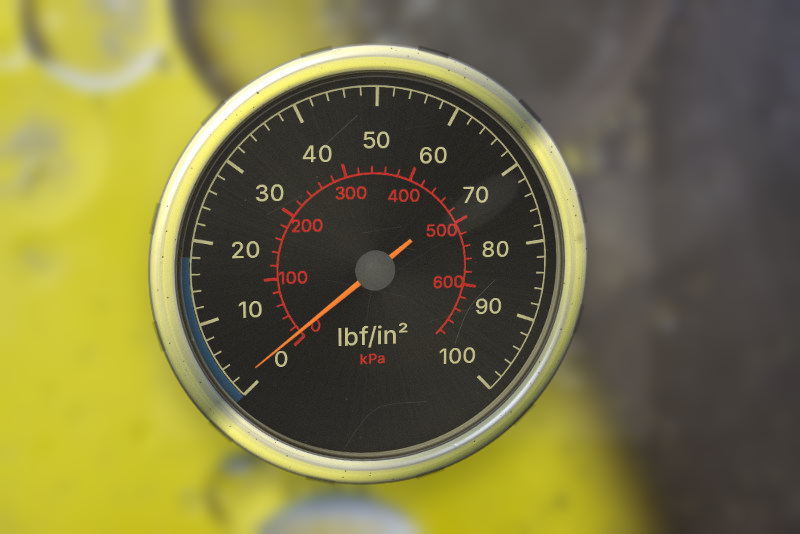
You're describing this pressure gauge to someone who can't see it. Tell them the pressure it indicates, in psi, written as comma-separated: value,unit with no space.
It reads 2,psi
